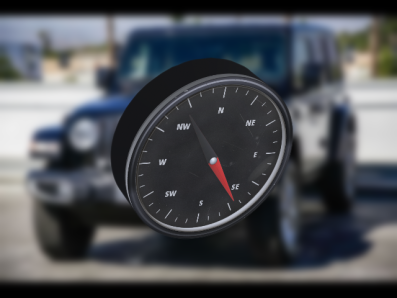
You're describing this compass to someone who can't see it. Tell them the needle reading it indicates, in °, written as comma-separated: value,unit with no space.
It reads 145,°
